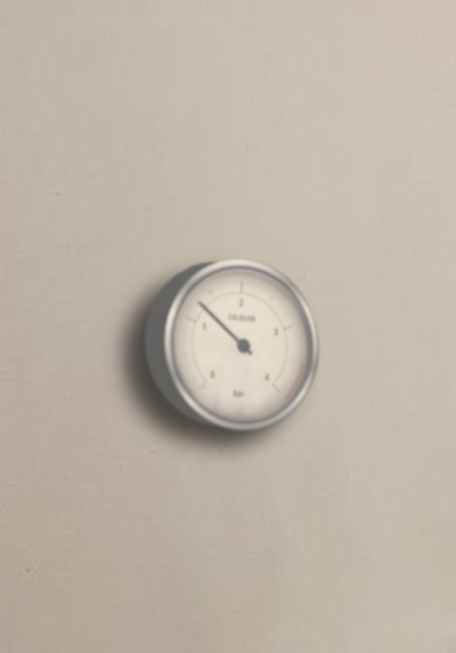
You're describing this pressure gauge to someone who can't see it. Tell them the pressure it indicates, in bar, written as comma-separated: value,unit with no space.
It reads 1.25,bar
